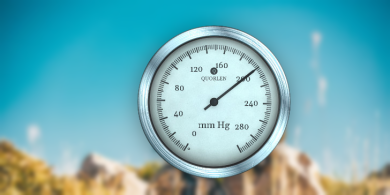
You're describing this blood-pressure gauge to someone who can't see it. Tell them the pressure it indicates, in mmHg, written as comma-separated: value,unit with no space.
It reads 200,mmHg
